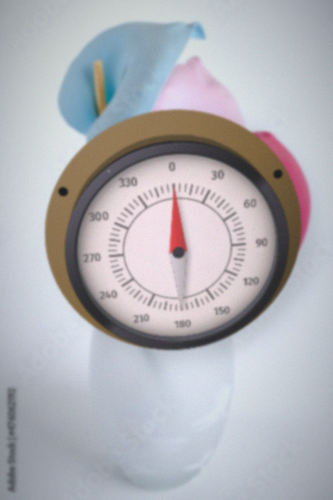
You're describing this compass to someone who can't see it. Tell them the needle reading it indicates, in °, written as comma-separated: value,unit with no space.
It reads 0,°
